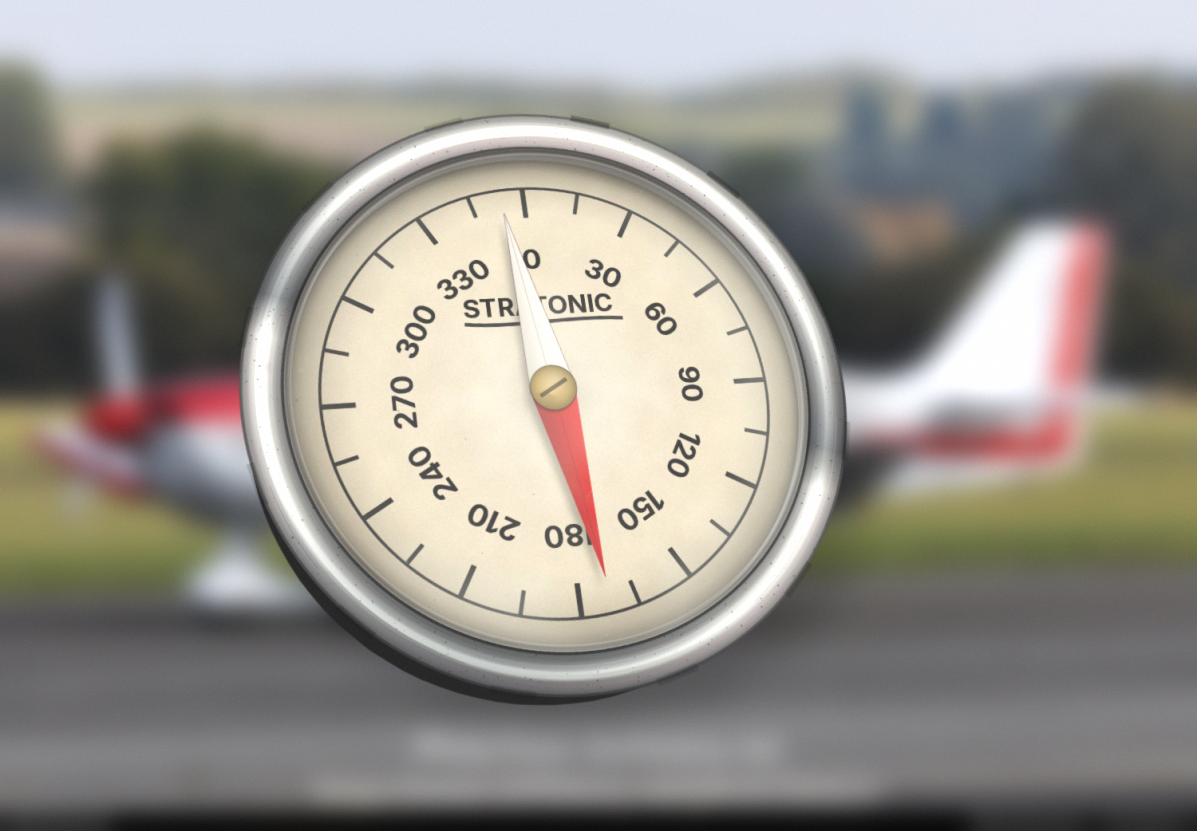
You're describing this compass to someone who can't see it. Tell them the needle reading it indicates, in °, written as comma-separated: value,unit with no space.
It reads 172.5,°
